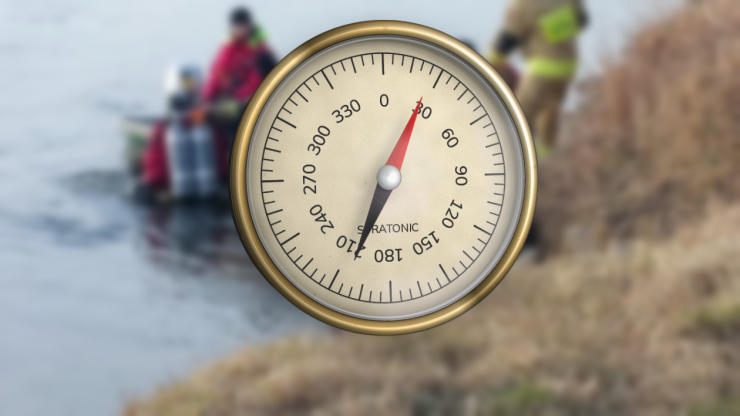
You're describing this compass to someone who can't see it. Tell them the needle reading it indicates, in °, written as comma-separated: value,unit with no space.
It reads 25,°
